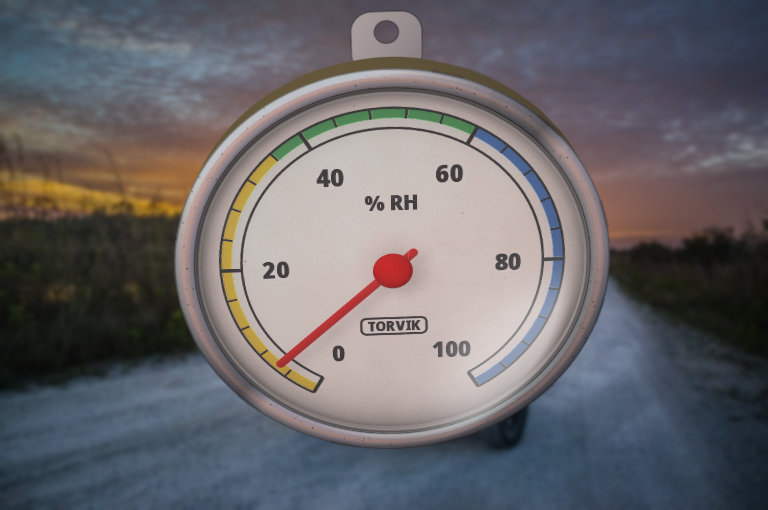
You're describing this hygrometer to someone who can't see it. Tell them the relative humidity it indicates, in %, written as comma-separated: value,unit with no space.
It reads 6,%
